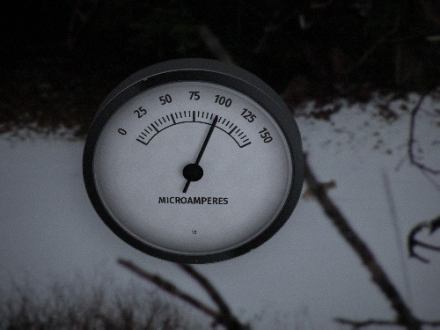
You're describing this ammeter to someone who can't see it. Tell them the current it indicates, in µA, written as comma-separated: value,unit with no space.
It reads 100,µA
